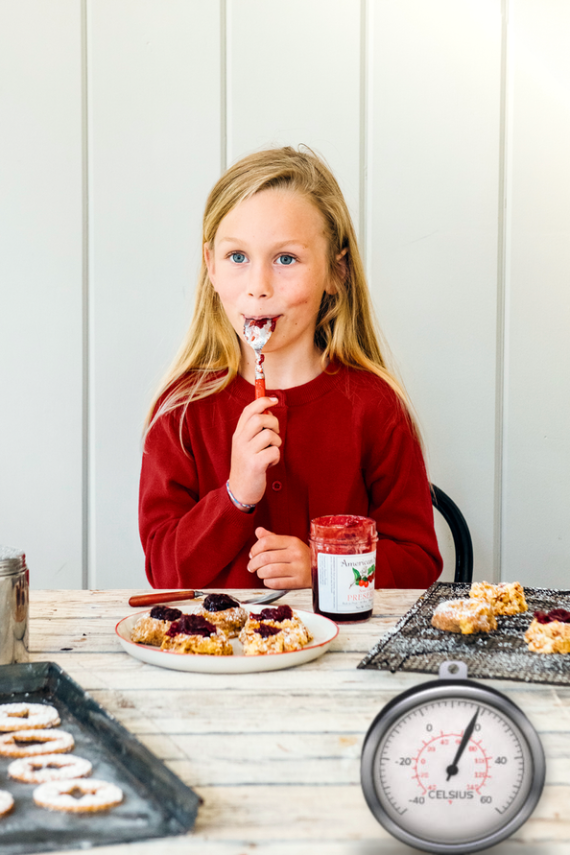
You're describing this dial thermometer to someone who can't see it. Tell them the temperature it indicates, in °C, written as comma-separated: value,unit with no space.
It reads 18,°C
